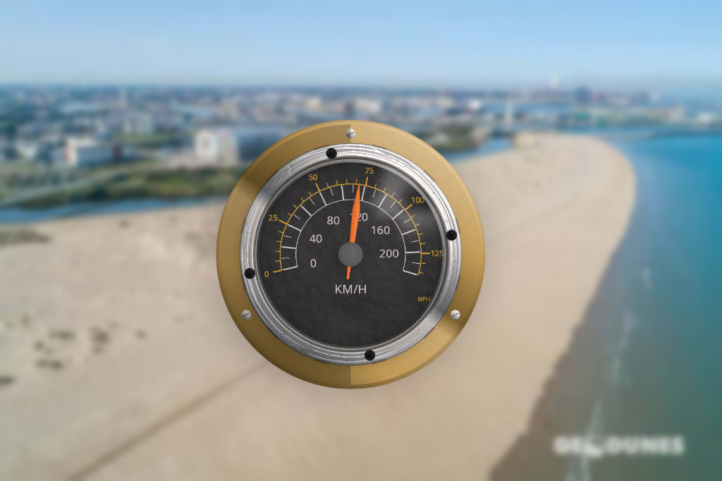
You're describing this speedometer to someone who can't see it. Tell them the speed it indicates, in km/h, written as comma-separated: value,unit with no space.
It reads 115,km/h
